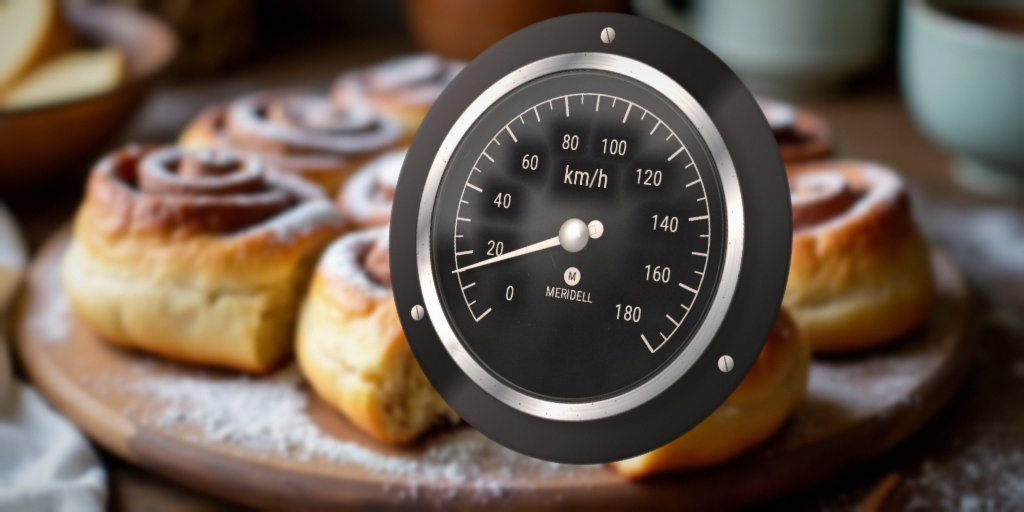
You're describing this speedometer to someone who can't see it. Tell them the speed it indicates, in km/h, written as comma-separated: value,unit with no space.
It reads 15,km/h
